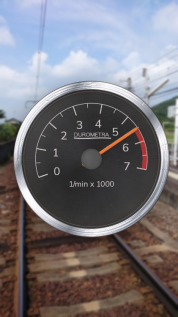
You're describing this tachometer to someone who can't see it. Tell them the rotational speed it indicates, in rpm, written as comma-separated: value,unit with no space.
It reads 5500,rpm
